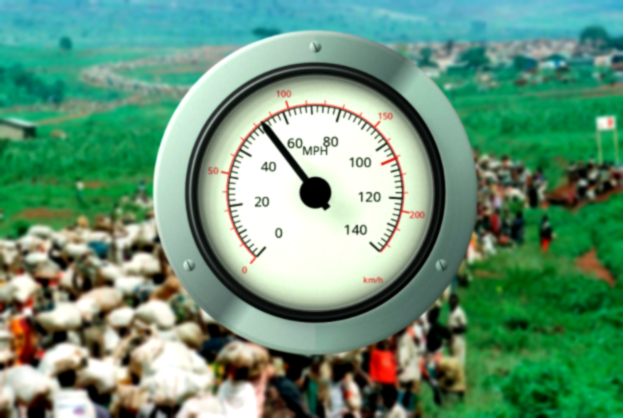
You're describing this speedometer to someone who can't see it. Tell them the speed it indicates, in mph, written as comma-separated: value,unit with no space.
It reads 52,mph
